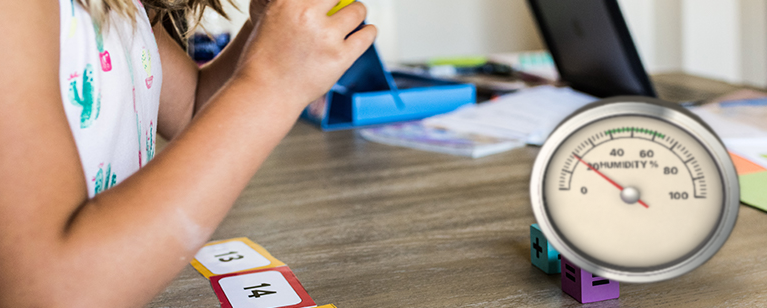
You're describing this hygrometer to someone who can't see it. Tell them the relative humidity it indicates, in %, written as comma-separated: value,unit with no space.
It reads 20,%
